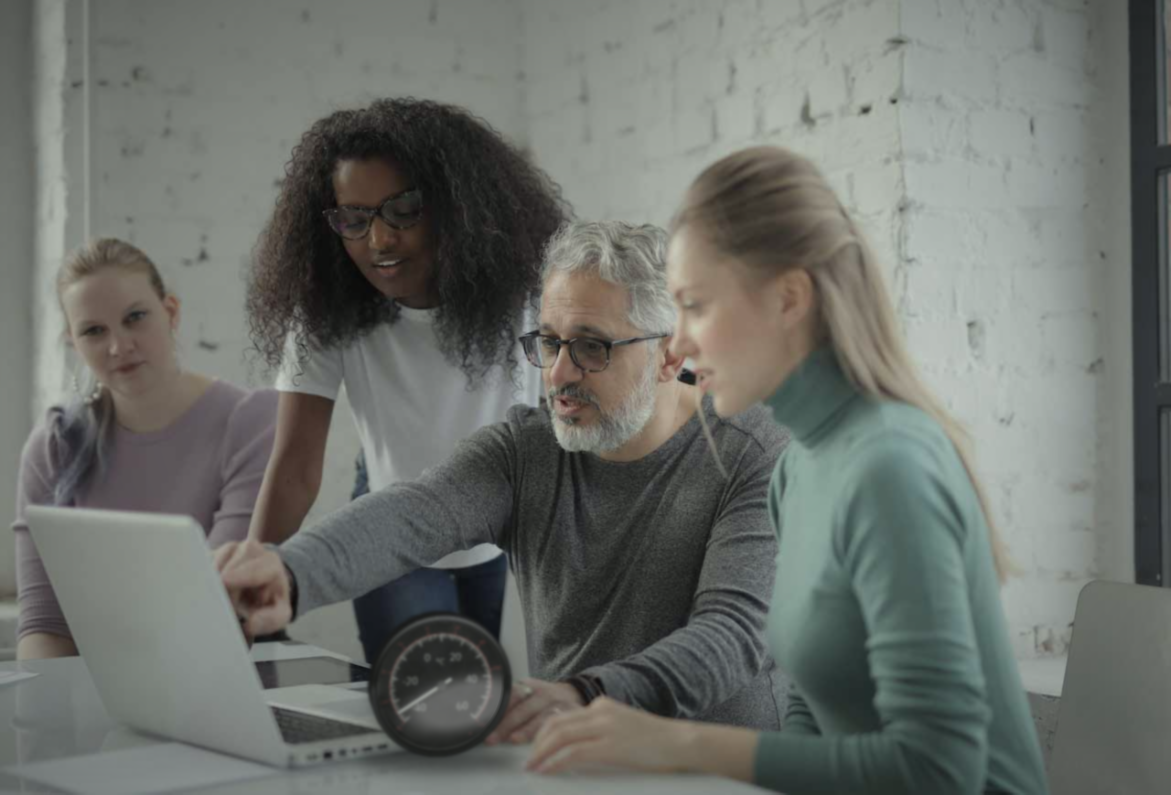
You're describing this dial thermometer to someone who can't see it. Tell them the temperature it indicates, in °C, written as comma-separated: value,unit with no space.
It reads -35,°C
